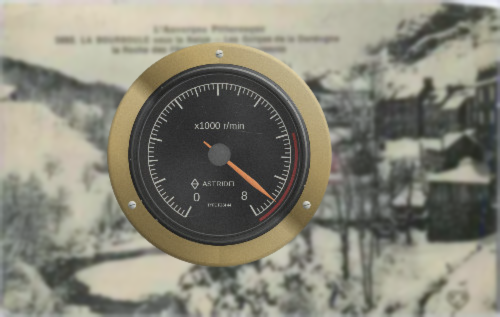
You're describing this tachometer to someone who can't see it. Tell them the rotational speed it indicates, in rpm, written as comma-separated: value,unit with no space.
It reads 7500,rpm
